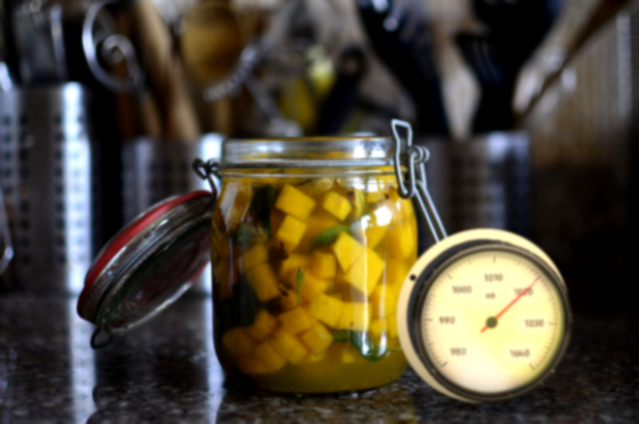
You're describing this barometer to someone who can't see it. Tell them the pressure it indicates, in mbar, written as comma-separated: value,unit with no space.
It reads 1020,mbar
